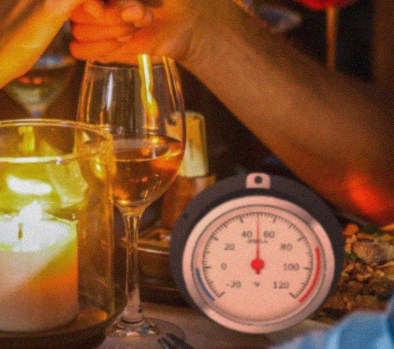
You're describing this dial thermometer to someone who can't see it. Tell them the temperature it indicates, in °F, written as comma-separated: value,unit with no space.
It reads 50,°F
